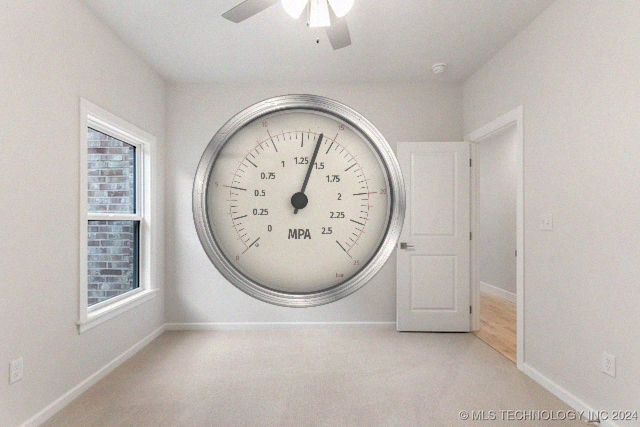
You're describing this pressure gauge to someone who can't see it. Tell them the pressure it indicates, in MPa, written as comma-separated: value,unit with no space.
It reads 1.4,MPa
